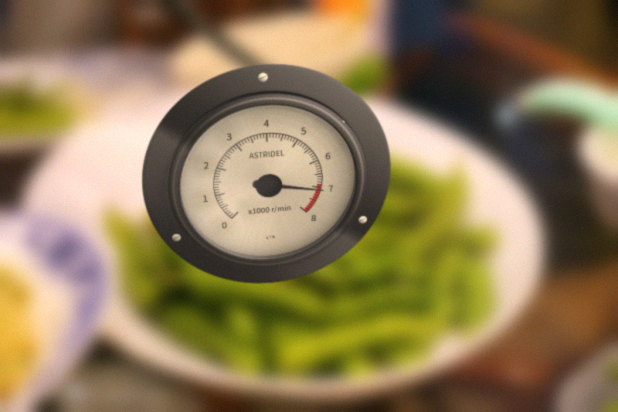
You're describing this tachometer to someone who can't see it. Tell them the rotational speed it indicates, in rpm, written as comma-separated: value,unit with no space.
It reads 7000,rpm
